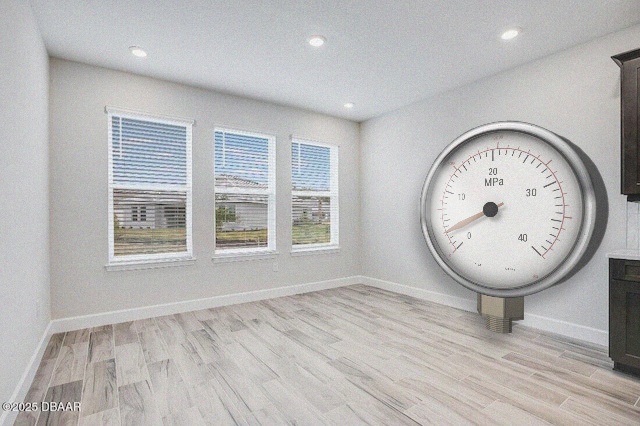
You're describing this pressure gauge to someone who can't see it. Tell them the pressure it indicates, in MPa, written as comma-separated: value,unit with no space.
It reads 3,MPa
